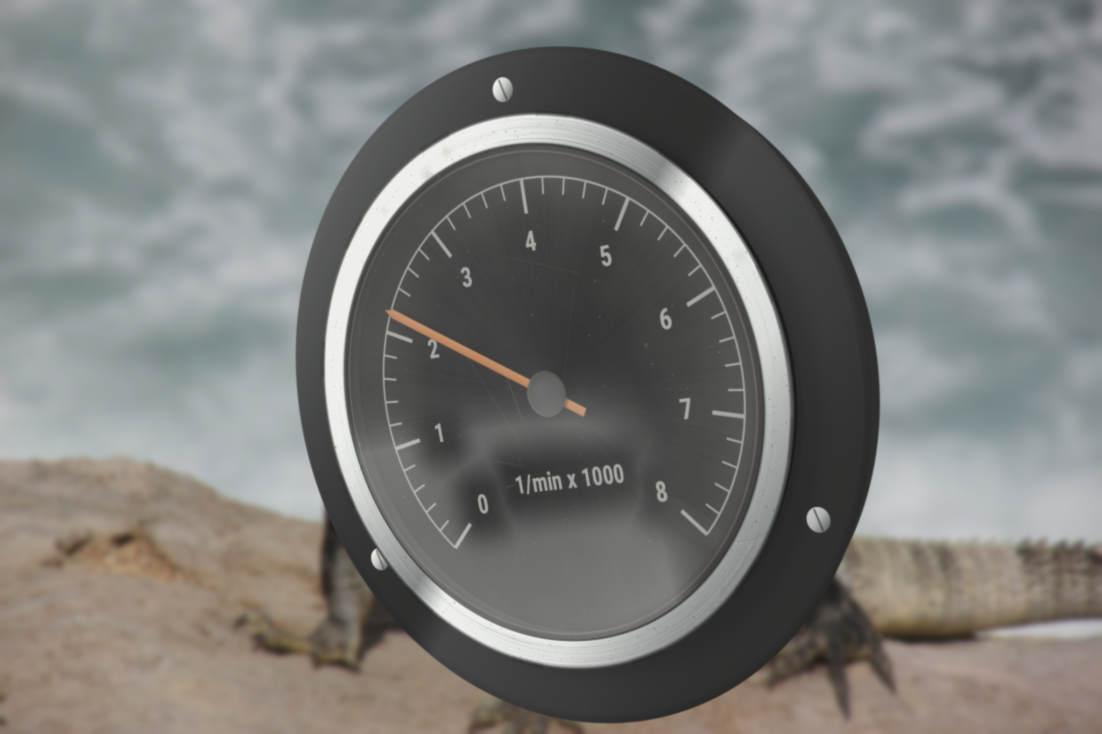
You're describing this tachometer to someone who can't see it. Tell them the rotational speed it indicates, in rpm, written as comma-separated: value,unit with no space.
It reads 2200,rpm
